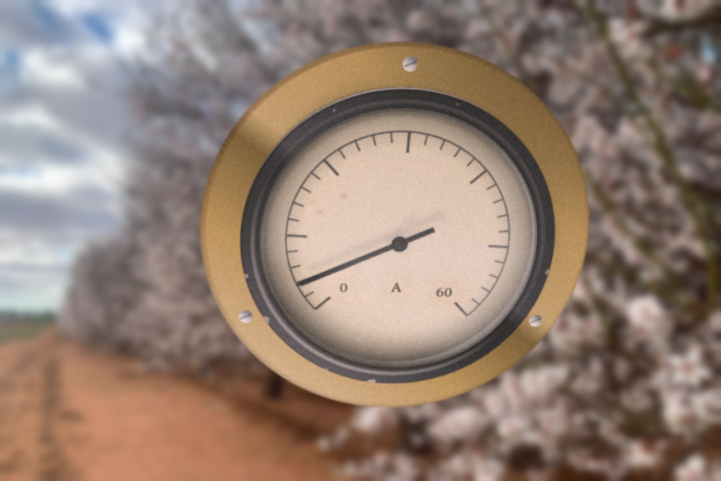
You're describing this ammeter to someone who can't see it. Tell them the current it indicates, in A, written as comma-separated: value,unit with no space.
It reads 4,A
